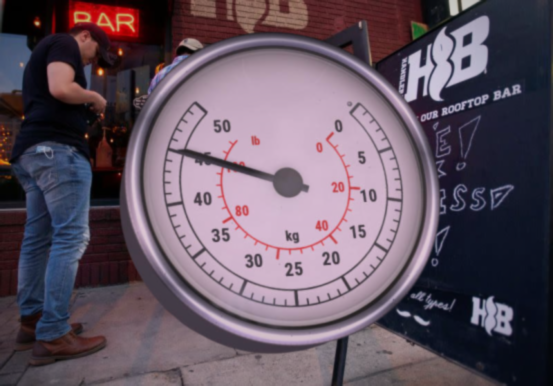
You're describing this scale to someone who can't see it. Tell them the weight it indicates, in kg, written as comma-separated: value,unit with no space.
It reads 45,kg
